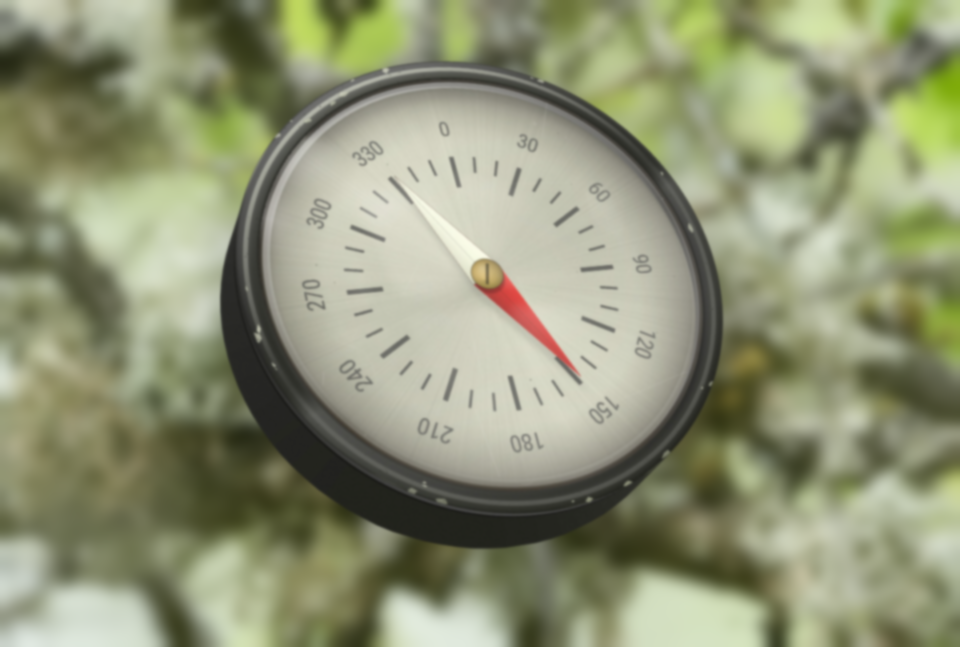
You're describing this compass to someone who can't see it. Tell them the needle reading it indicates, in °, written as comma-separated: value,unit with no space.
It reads 150,°
